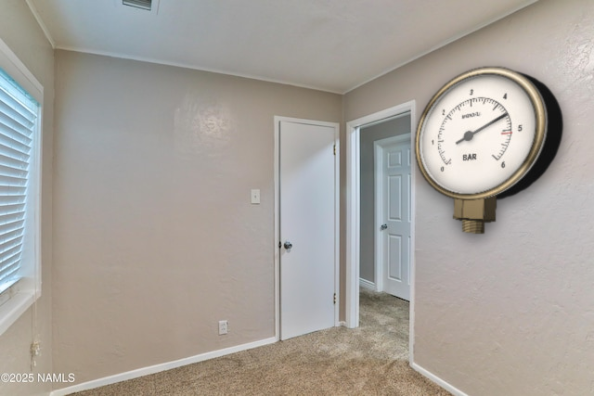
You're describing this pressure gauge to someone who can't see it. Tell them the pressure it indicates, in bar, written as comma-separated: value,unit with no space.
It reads 4.5,bar
